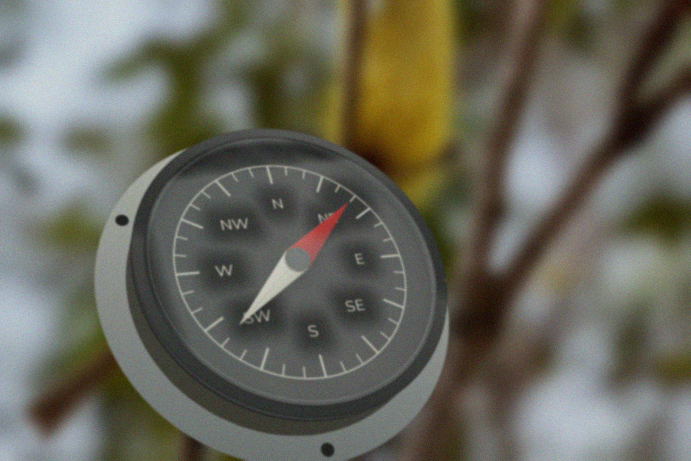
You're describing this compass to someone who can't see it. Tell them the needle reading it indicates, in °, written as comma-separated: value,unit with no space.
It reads 50,°
